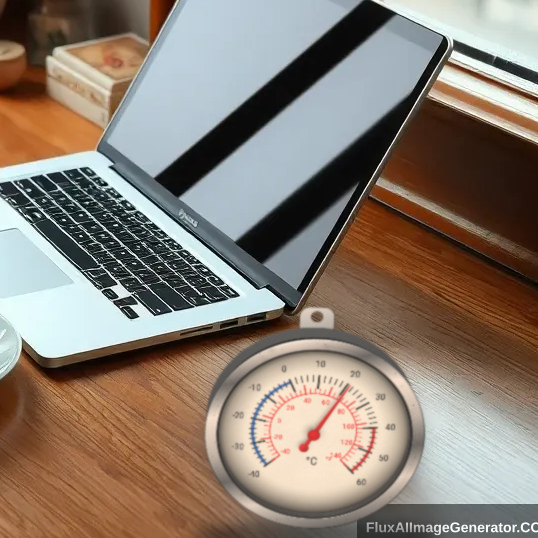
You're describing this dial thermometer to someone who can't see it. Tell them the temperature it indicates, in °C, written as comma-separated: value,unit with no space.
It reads 20,°C
